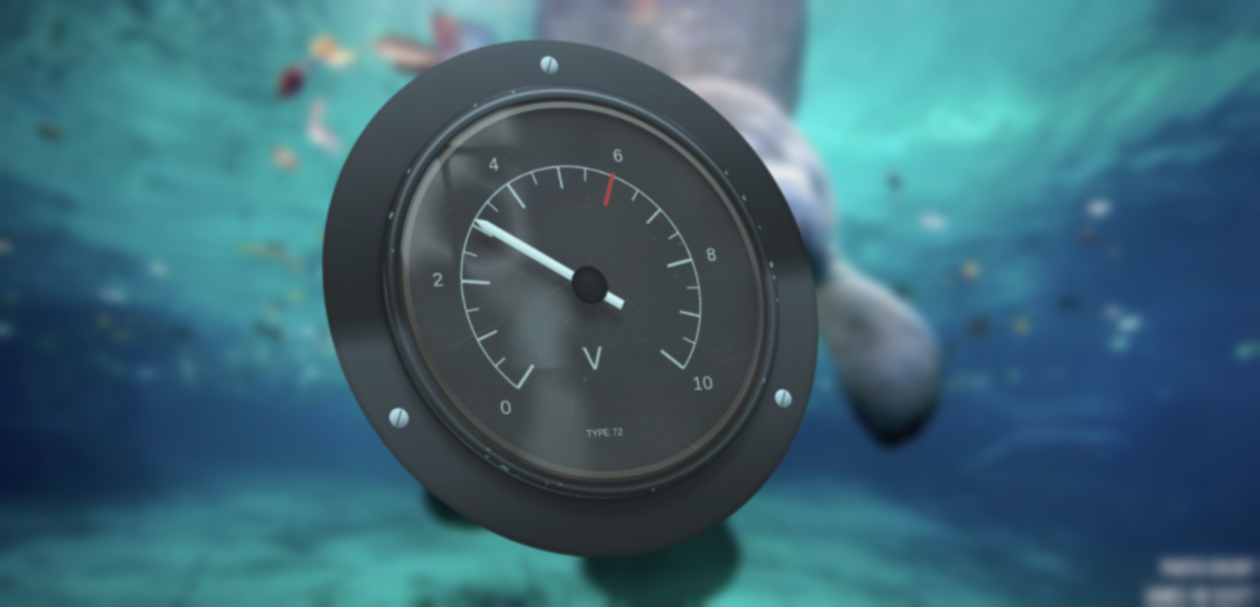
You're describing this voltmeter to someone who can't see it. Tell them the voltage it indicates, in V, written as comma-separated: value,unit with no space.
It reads 3,V
